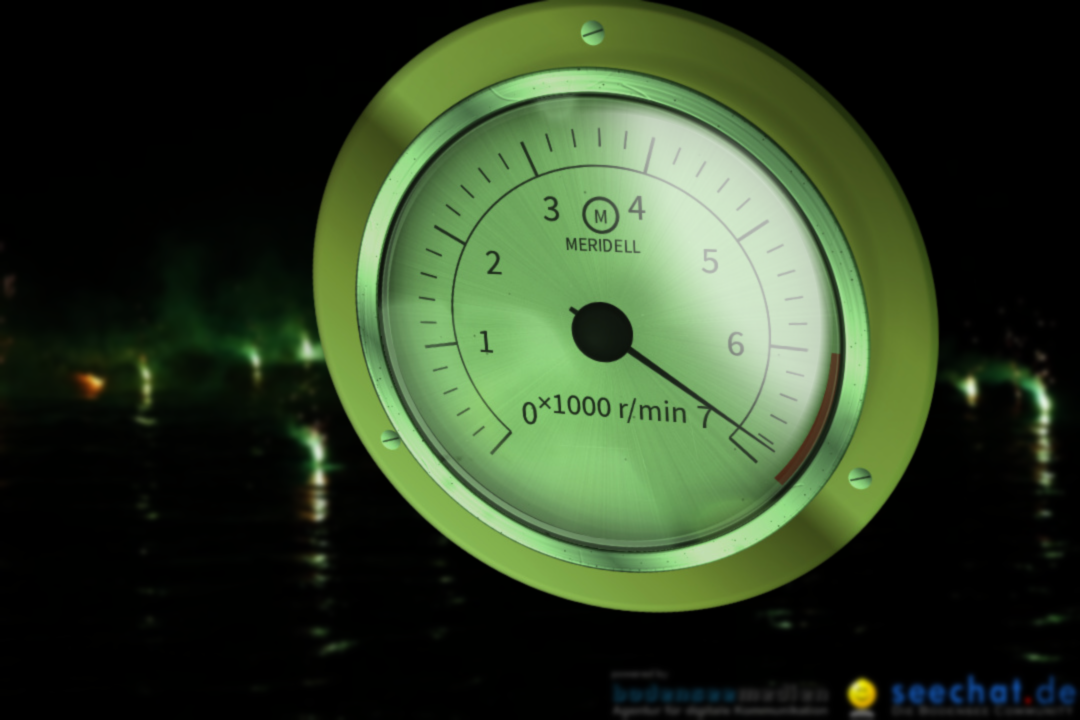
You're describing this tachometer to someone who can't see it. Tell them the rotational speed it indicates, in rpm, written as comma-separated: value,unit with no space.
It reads 6800,rpm
